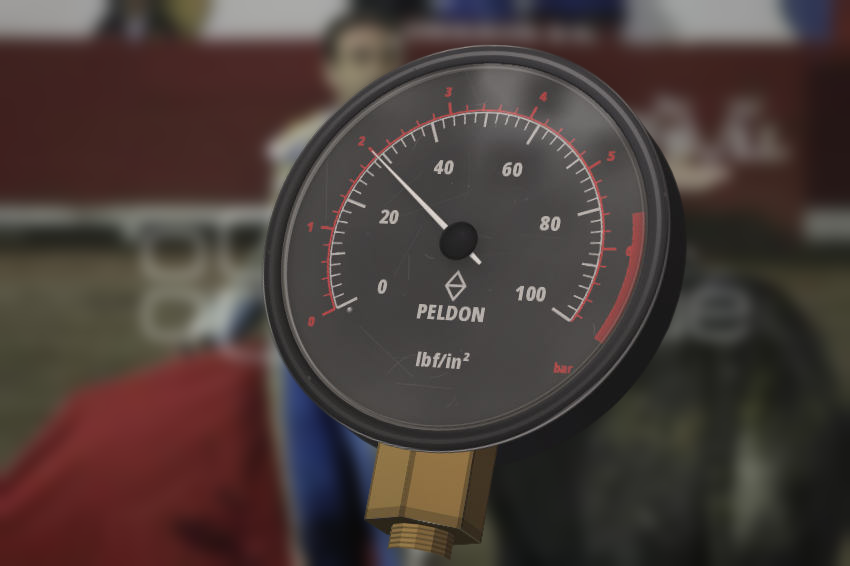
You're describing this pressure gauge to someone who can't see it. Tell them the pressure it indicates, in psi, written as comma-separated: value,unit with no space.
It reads 29,psi
